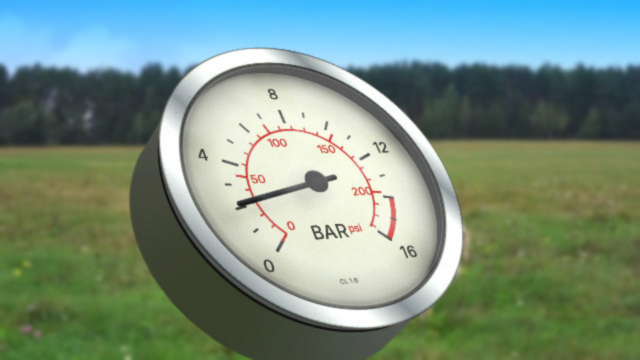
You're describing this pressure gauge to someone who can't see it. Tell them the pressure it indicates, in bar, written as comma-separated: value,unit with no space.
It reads 2,bar
